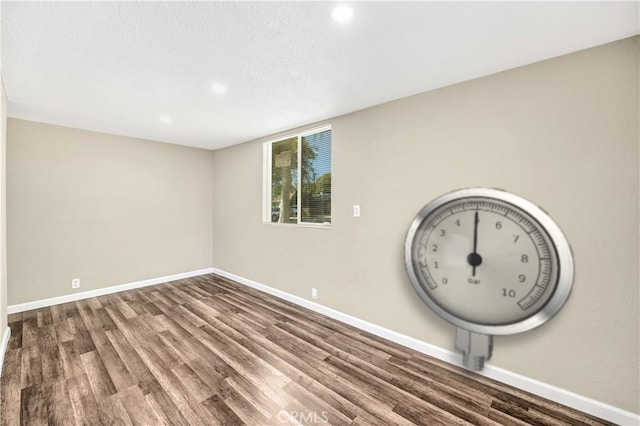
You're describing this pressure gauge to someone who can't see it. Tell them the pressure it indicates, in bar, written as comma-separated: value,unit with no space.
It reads 5,bar
